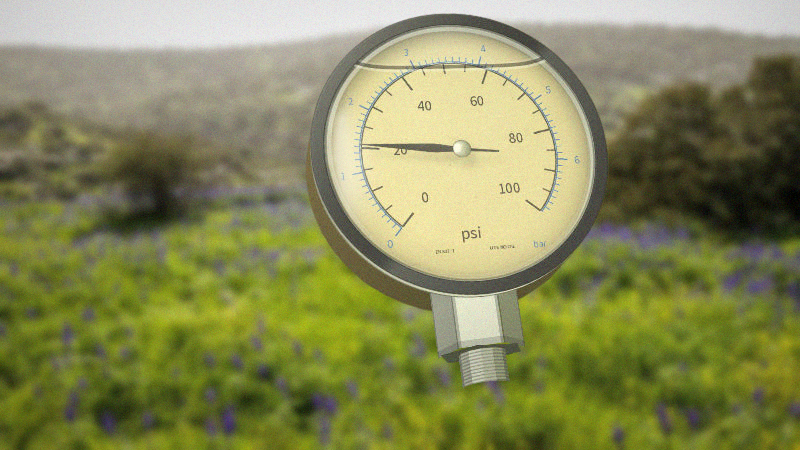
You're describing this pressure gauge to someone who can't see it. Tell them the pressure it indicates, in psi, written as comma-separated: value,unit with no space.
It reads 20,psi
